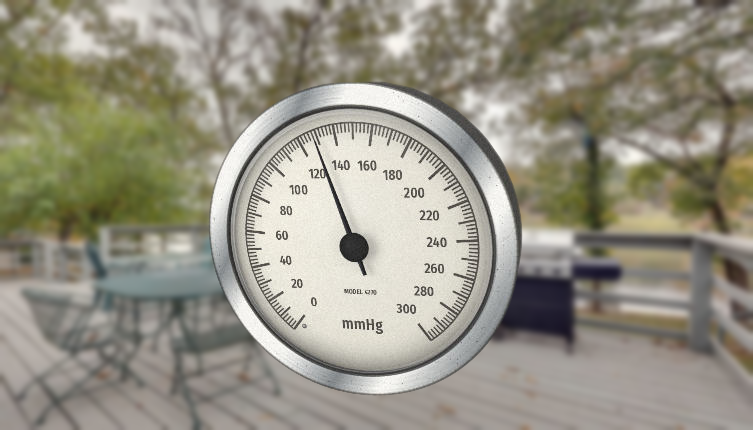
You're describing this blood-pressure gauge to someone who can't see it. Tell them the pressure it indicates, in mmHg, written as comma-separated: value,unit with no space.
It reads 130,mmHg
